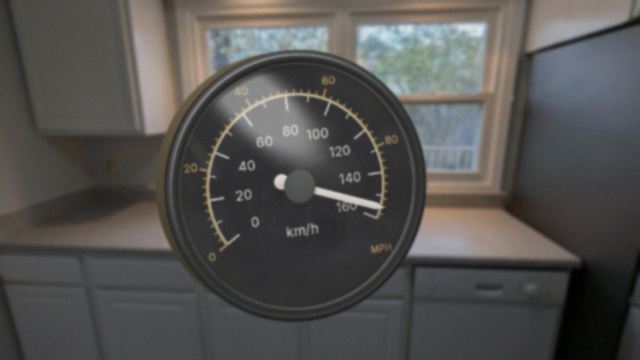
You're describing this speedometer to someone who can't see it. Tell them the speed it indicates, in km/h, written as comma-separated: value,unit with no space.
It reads 155,km/h
